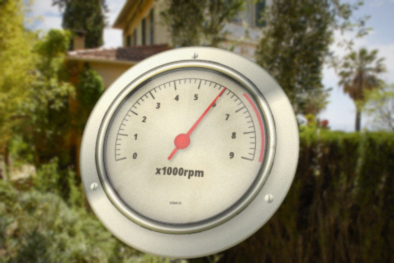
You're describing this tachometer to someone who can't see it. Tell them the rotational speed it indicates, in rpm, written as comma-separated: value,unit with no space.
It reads 6000,rpm
